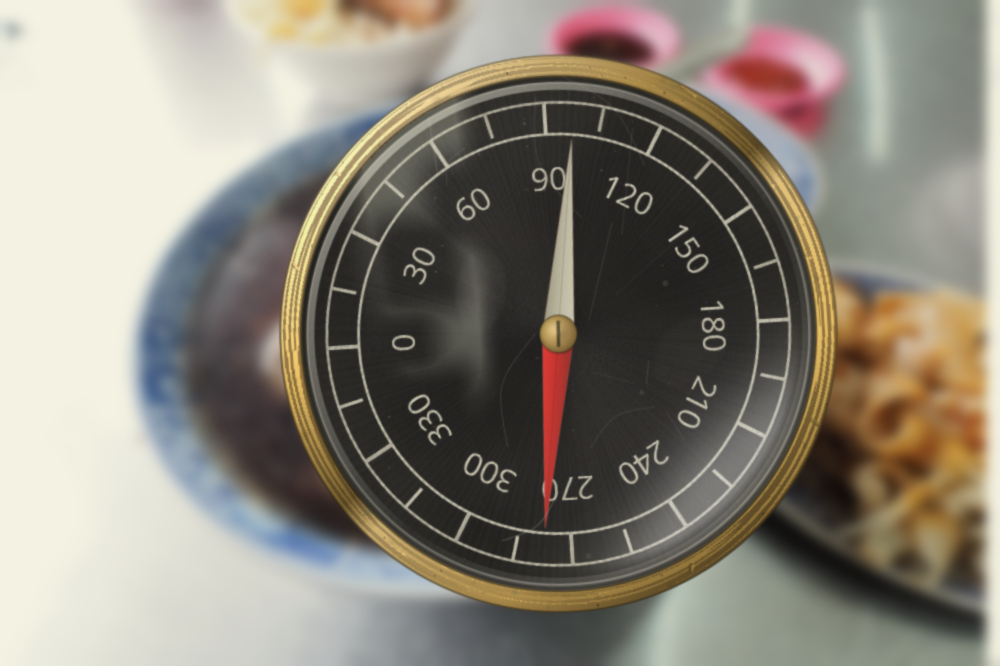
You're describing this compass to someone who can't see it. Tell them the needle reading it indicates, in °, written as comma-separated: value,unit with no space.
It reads 277.5,°
